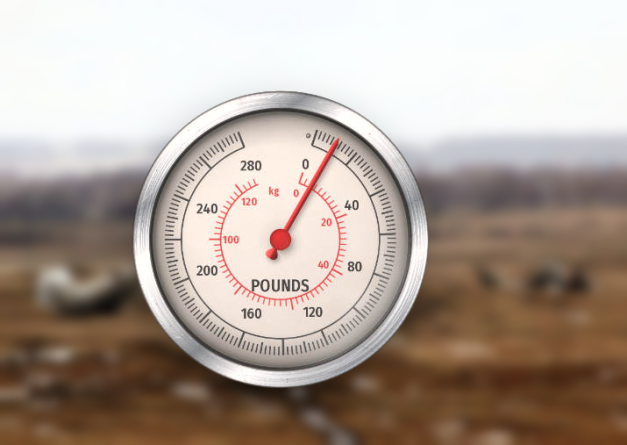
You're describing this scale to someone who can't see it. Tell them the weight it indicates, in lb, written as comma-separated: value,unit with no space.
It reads 10,lb
